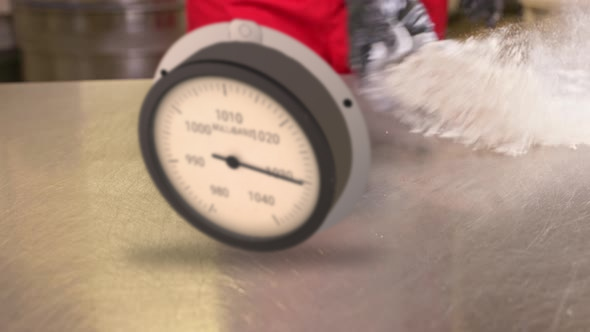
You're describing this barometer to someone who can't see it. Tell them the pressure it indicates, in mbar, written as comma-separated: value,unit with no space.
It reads 1030,mbar
